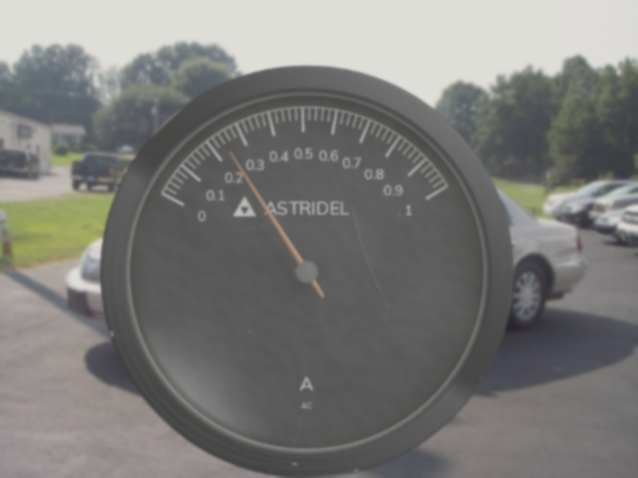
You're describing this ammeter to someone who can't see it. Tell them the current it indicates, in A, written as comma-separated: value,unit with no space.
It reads 0.24,A
